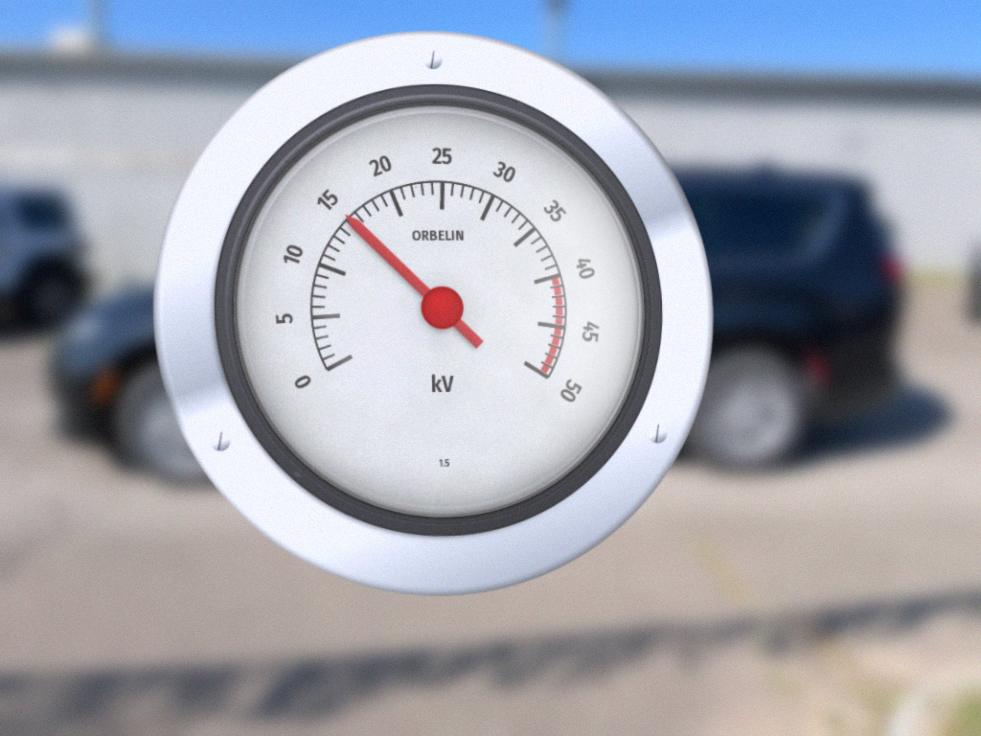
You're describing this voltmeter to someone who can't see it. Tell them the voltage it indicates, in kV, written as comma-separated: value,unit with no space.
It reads 15,kV
